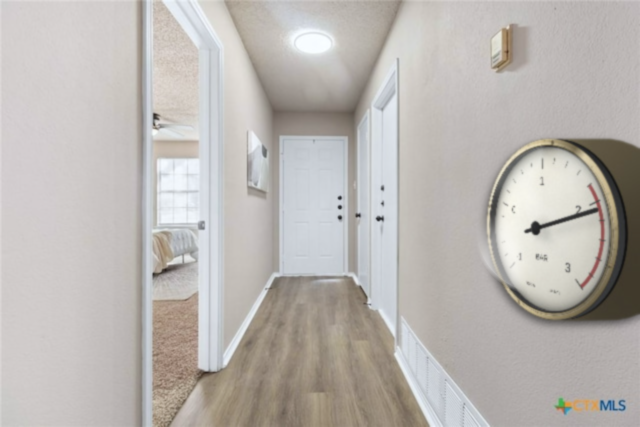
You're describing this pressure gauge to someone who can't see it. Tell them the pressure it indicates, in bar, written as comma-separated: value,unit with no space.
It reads 2.1,bar
